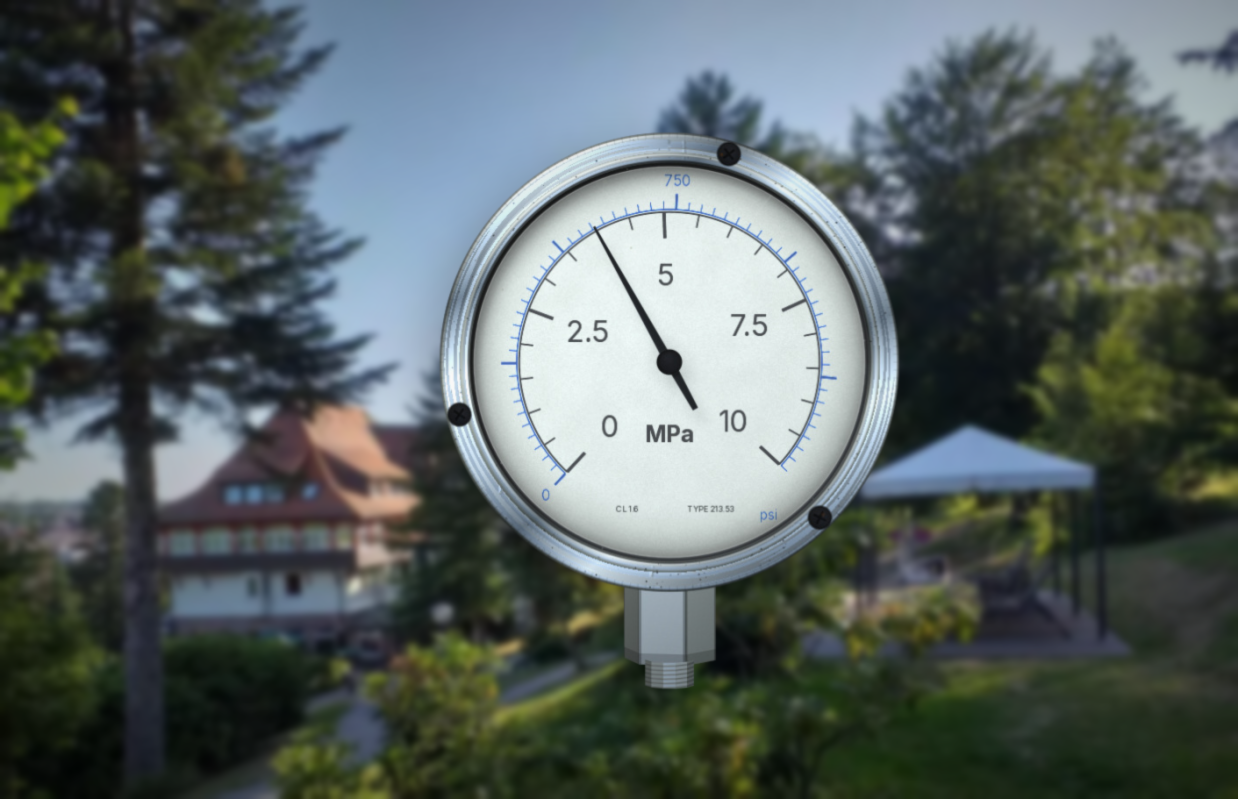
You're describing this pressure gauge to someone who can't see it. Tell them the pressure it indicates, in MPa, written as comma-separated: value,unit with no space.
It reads 4,MPa
